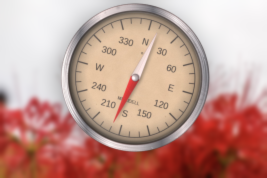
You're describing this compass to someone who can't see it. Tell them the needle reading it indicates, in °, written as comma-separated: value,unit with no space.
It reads 190,°
